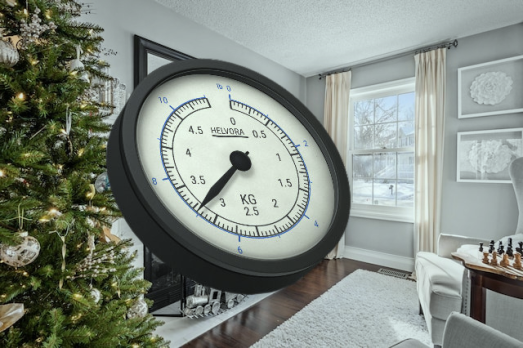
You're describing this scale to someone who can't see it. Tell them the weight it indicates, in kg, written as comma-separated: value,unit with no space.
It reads 3.2,kg
